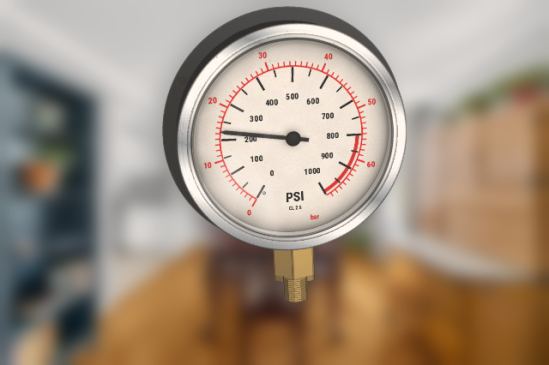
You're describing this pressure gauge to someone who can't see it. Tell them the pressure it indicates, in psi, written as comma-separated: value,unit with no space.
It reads 225,psi
